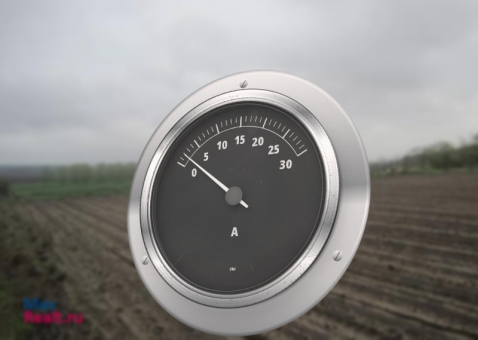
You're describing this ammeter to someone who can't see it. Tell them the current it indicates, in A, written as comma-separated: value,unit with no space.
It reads 2,A
